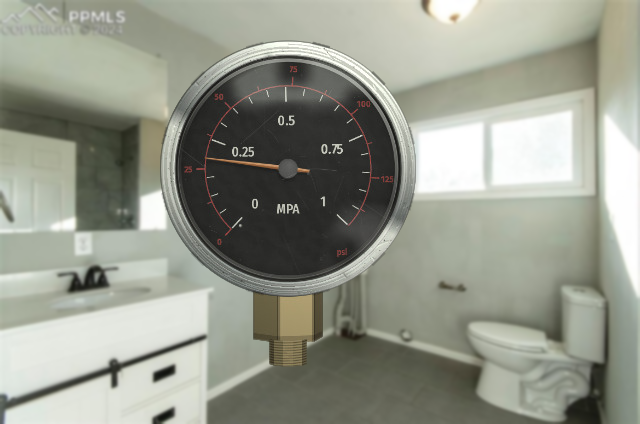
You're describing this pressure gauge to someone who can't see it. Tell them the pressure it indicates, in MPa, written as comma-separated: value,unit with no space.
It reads 0.2,MPa
